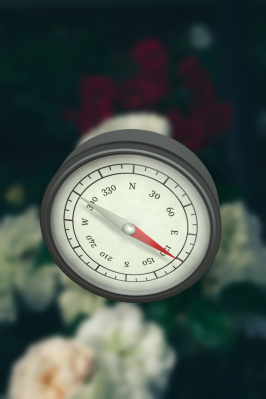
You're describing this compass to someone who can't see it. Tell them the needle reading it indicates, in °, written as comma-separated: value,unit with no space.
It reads 120,°
